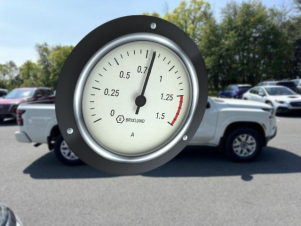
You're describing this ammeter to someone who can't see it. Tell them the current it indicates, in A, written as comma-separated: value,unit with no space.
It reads 0.8,A
